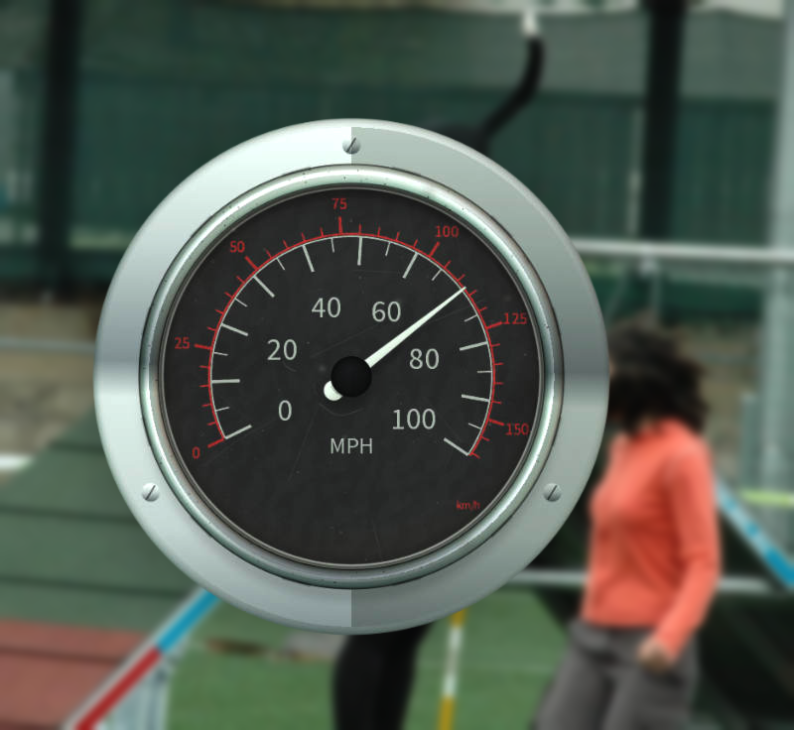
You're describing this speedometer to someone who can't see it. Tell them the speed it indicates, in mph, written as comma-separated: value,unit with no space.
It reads 70,mph
